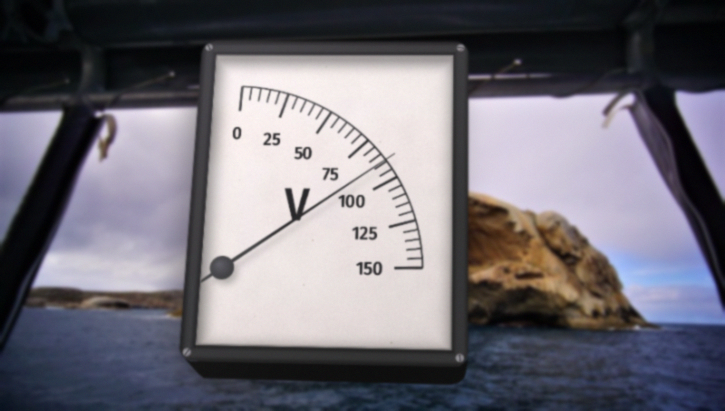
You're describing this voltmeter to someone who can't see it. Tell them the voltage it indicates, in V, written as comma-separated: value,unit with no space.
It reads 90,V
